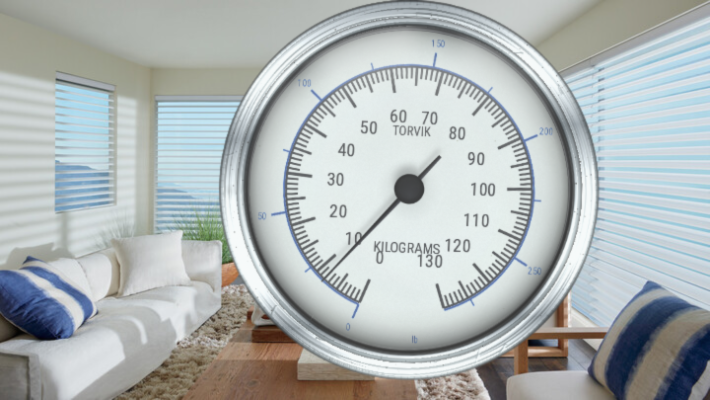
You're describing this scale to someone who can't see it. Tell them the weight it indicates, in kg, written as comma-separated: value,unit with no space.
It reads 8,kg
